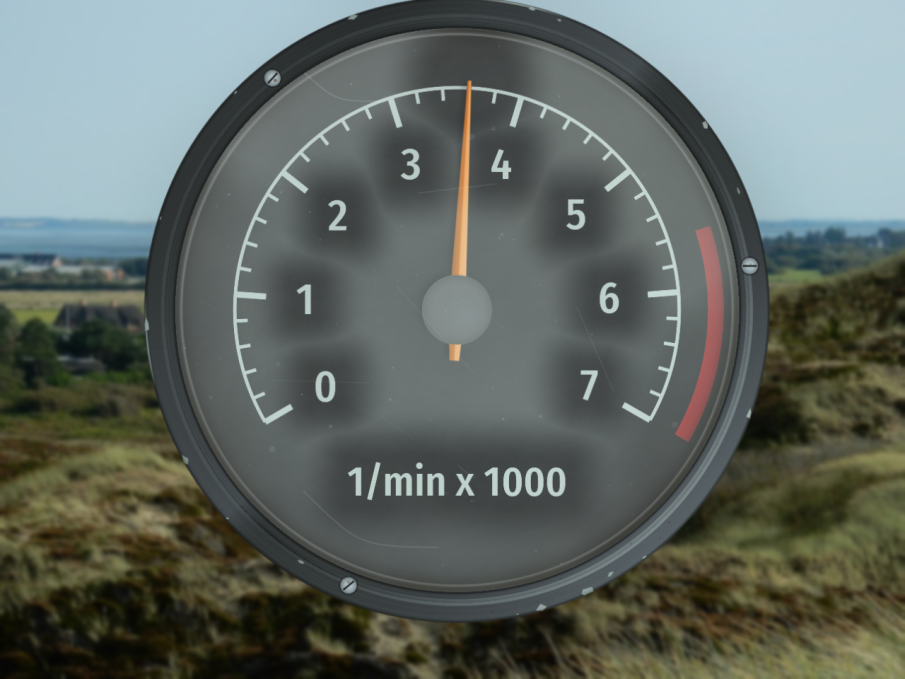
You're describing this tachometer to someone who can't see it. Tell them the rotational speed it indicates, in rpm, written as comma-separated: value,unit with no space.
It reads 3600,rpm
